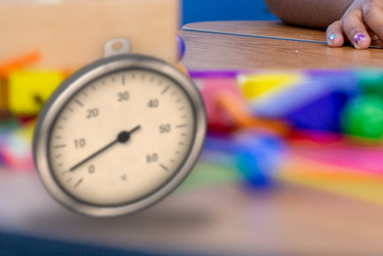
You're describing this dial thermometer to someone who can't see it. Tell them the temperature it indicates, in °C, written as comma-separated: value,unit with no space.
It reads 4,°C
